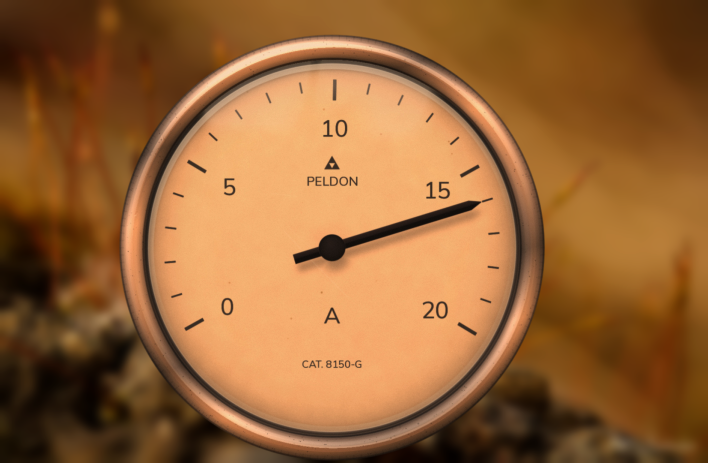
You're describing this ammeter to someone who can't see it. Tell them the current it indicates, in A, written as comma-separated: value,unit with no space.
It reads 16,A
